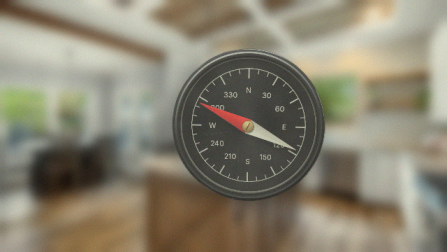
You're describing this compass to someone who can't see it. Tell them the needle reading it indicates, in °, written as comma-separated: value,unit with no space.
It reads 295,°
